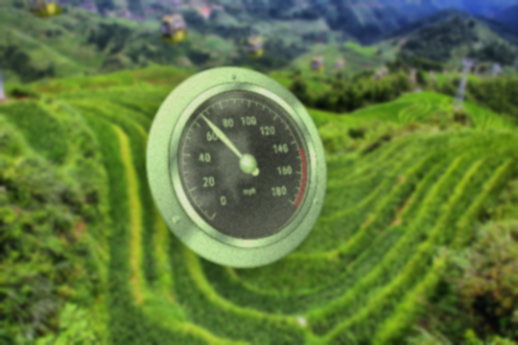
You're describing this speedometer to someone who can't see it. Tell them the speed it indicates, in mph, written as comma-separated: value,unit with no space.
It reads 65,mph
